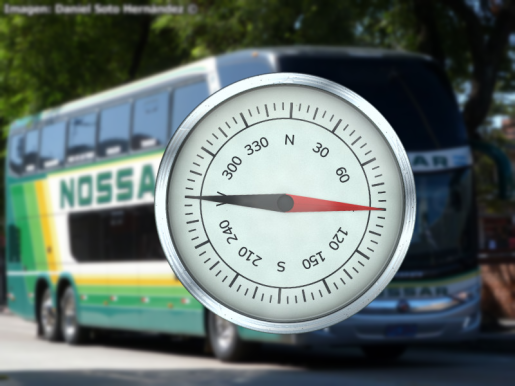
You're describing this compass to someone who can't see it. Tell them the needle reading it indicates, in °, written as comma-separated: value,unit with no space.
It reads 90,°
